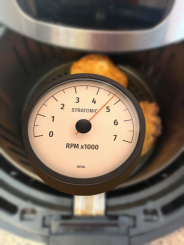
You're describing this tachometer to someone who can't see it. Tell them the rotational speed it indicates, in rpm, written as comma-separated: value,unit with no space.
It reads 4750,rpm
